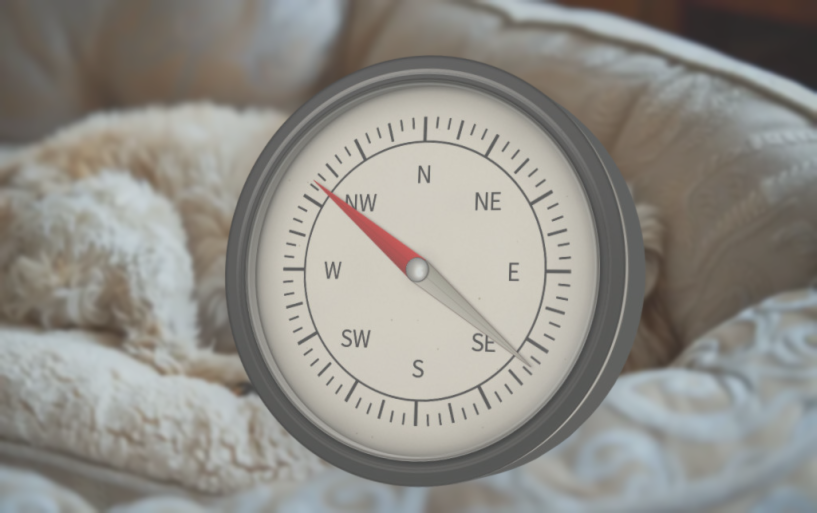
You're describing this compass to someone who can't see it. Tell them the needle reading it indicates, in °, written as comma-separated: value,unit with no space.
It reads 307.5,°
